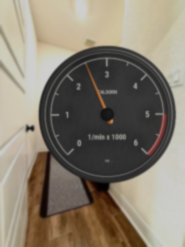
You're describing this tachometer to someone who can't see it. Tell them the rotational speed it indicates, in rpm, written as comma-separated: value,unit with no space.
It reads 2500,rpm
